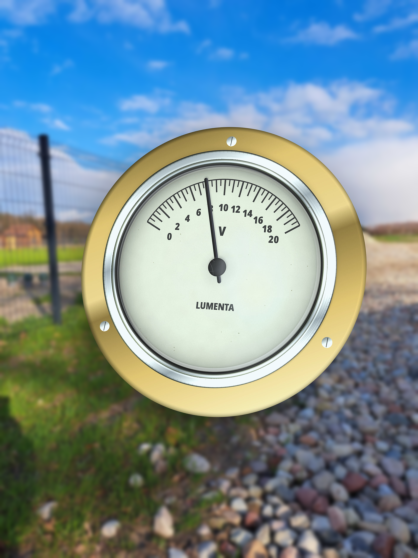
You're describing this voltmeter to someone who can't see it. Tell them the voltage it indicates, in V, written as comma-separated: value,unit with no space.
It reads 8,V
